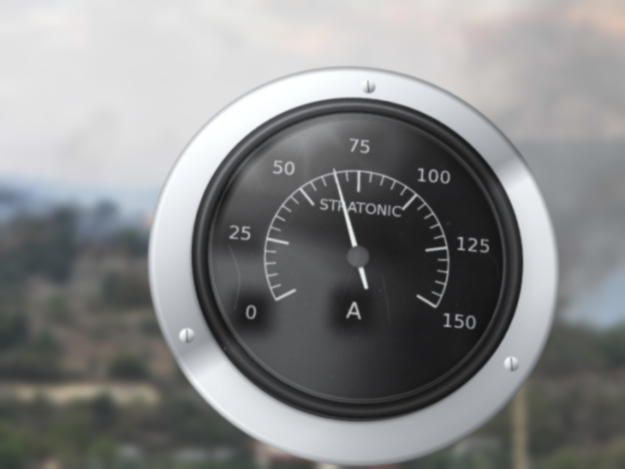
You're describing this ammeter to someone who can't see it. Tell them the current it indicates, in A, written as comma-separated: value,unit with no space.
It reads 65,A
